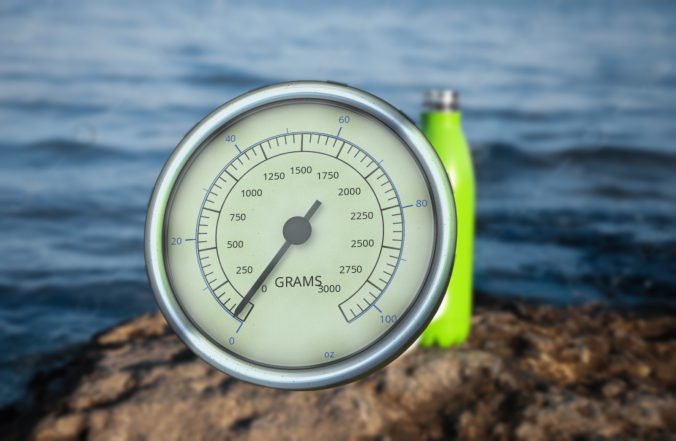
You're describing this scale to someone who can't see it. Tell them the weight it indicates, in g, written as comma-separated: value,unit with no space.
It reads 50,g
